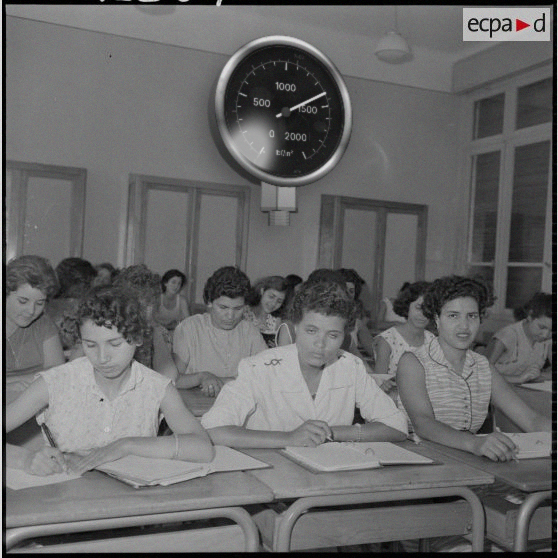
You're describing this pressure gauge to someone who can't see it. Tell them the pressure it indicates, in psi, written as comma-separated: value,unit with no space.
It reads 1400,psi
